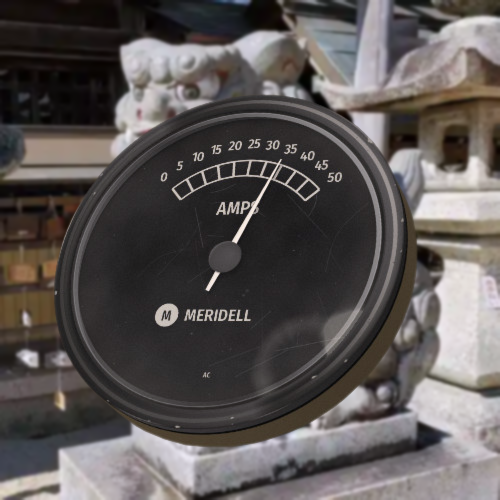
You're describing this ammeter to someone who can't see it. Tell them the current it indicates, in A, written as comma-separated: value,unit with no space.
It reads 35,A
